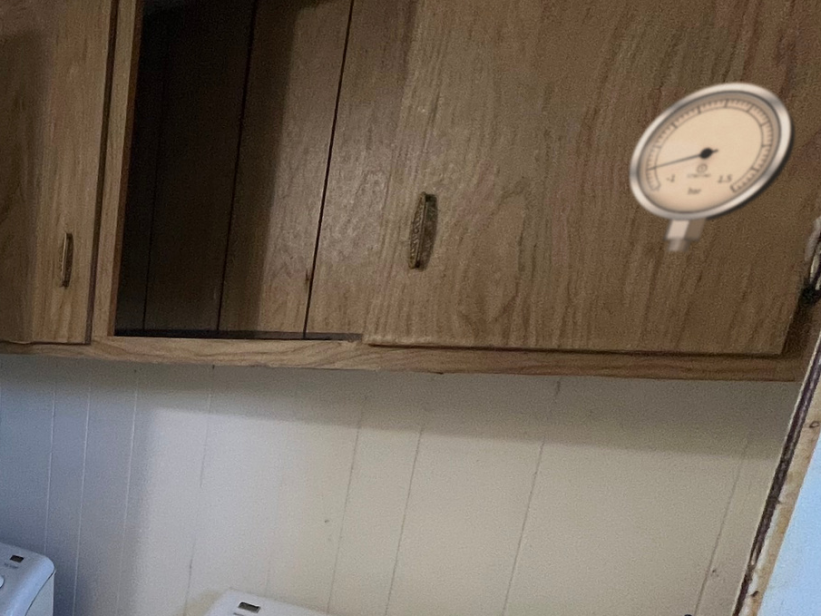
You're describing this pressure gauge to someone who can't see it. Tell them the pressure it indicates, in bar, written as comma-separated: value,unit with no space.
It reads -0.75,bar
